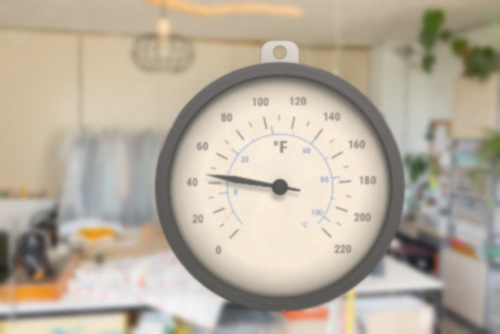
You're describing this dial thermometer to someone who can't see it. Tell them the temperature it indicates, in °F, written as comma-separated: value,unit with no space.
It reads 45,°F
